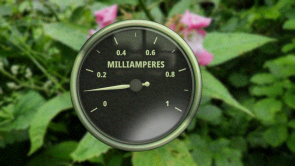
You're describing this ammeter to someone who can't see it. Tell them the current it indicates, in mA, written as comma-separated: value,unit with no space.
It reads 0.1,mA
